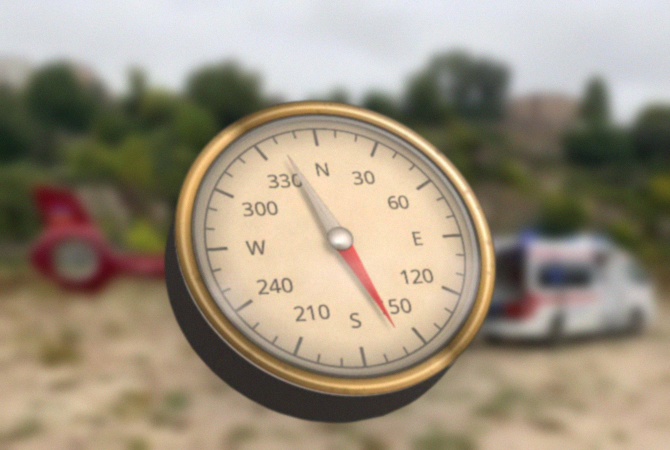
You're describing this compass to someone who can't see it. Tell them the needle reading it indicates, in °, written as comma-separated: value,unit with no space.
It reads 160,°
